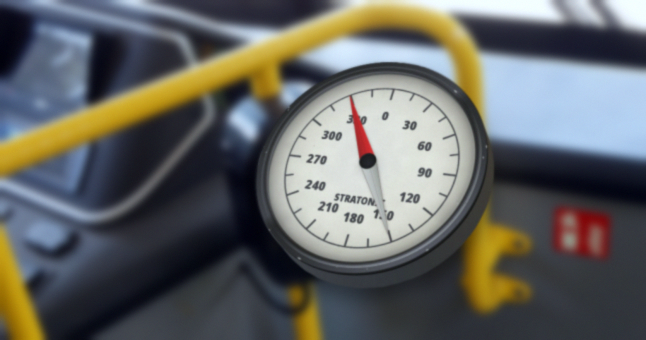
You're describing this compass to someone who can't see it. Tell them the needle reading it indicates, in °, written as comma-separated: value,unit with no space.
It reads 330,°
